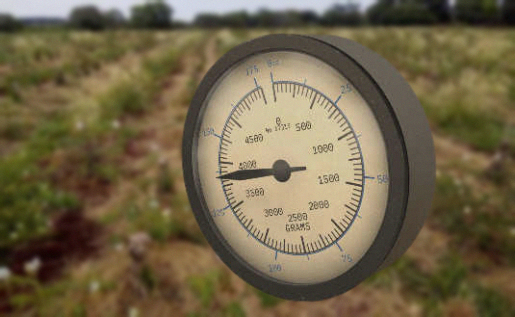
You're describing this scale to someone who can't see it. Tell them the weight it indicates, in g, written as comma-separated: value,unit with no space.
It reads 3850,g
